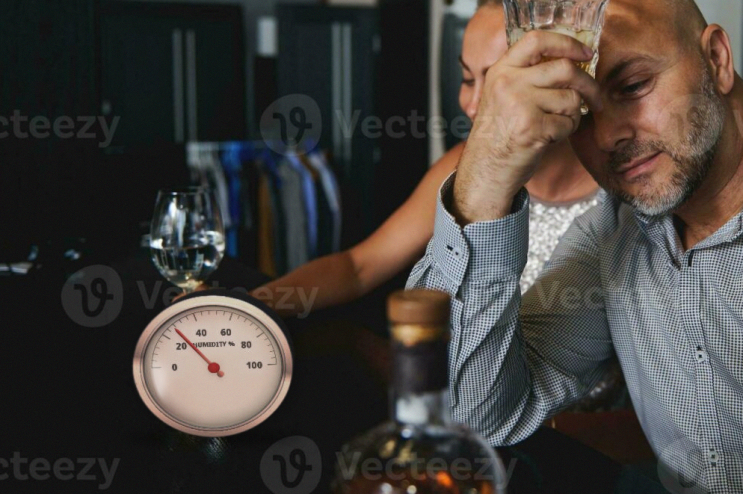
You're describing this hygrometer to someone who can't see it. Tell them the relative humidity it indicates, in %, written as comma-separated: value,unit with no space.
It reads 28,%
